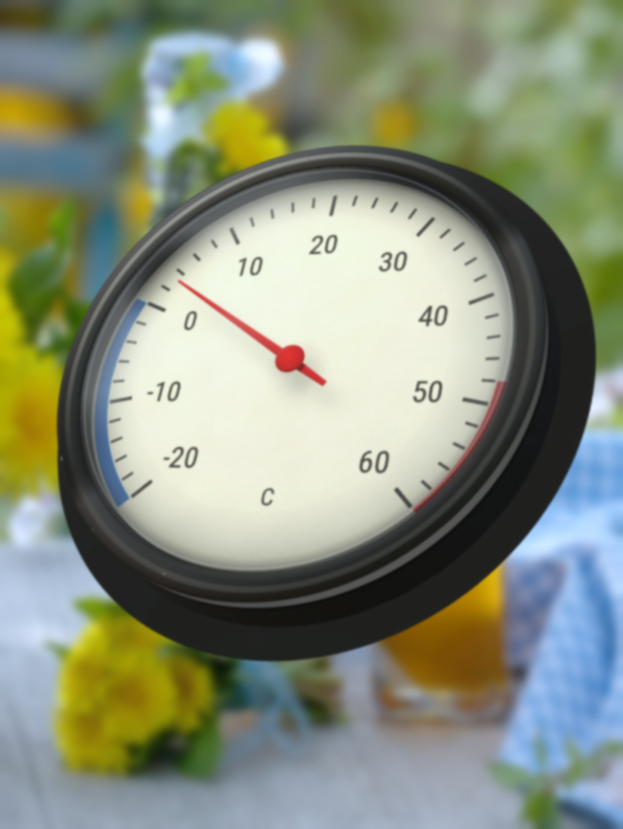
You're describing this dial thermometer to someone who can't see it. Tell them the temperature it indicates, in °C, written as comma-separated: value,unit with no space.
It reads 3,°C
